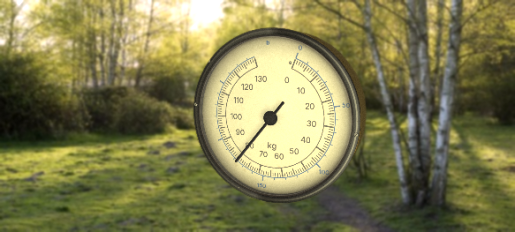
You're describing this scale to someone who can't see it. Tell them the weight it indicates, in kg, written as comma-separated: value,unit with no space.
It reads 80,kg
